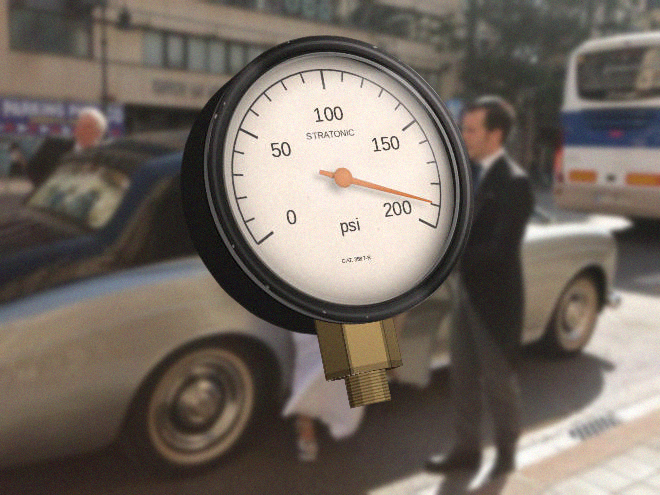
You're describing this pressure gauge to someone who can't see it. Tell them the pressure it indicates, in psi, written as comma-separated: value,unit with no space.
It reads 190,psi
